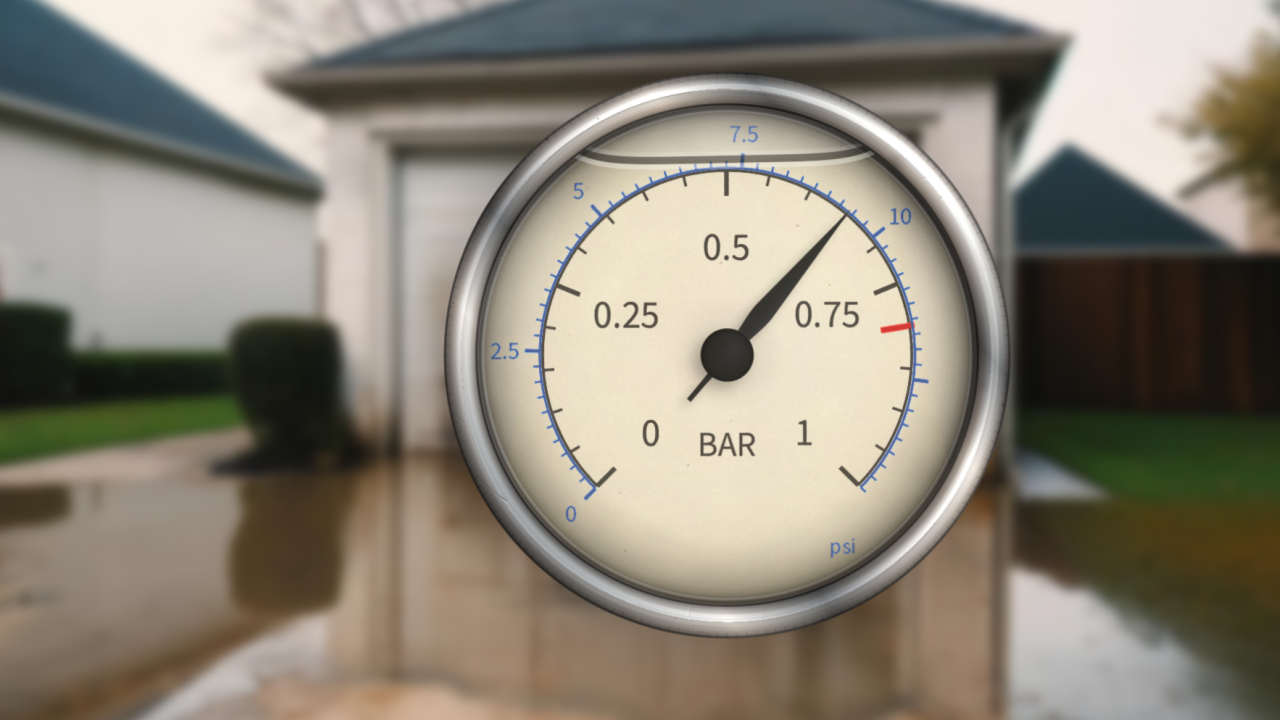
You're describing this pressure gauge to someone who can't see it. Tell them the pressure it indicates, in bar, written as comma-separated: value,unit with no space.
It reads 0.65,bar
